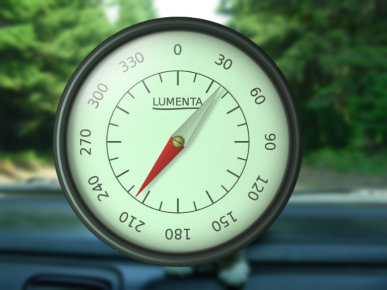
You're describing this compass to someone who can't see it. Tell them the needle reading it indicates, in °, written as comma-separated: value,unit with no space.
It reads 217.5,°
